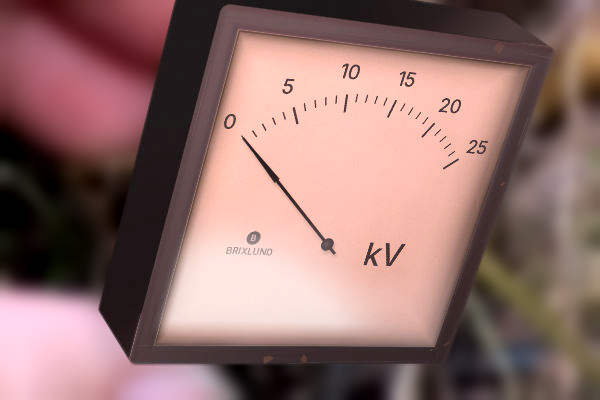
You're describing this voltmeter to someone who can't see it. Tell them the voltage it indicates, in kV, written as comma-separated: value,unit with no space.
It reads 0,kV
